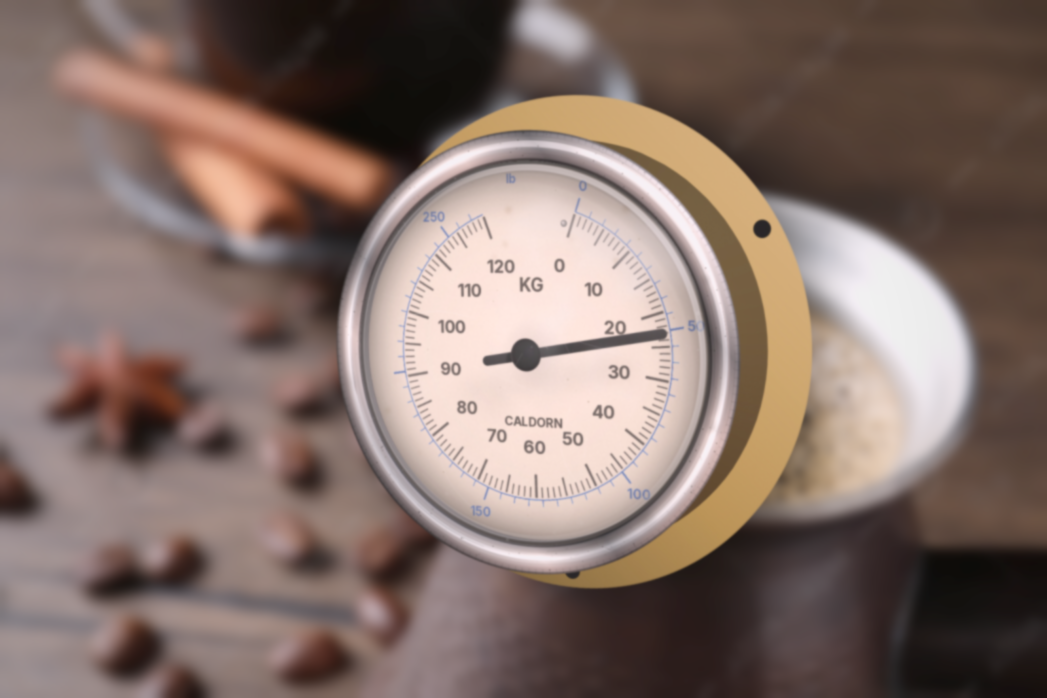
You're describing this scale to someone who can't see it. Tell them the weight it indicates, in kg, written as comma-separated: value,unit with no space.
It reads 23,kg
